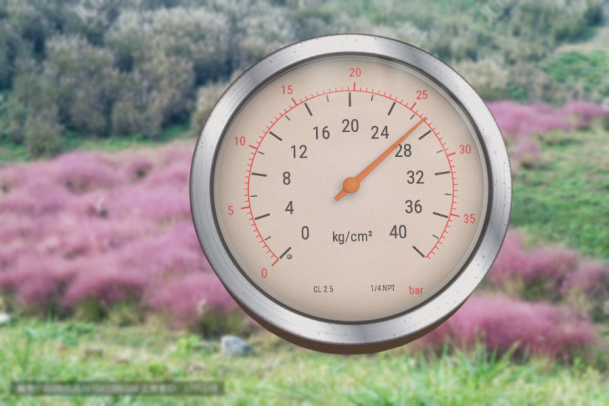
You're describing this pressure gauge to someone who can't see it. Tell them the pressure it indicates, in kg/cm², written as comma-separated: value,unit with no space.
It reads 27,kg/cm²
